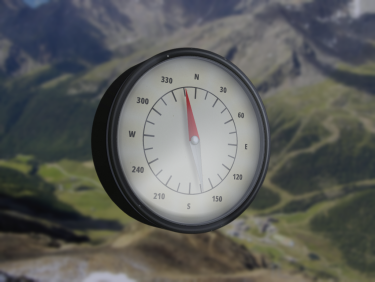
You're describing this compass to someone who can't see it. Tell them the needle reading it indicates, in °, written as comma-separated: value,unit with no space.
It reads 345,°
